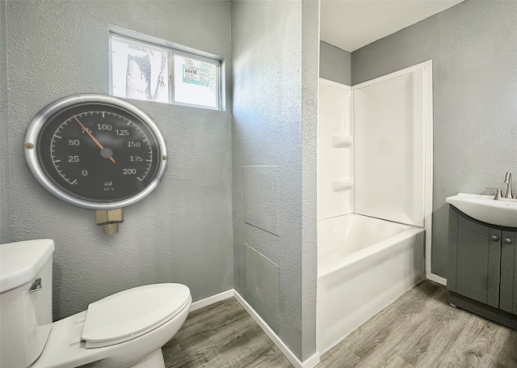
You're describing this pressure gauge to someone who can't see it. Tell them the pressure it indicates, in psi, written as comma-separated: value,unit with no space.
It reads 75,psi
